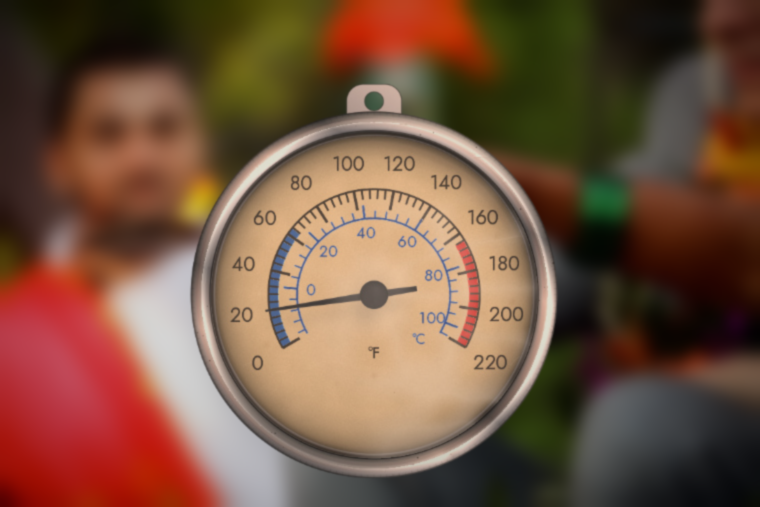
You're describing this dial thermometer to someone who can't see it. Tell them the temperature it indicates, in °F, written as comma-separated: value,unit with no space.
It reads 20,°F
